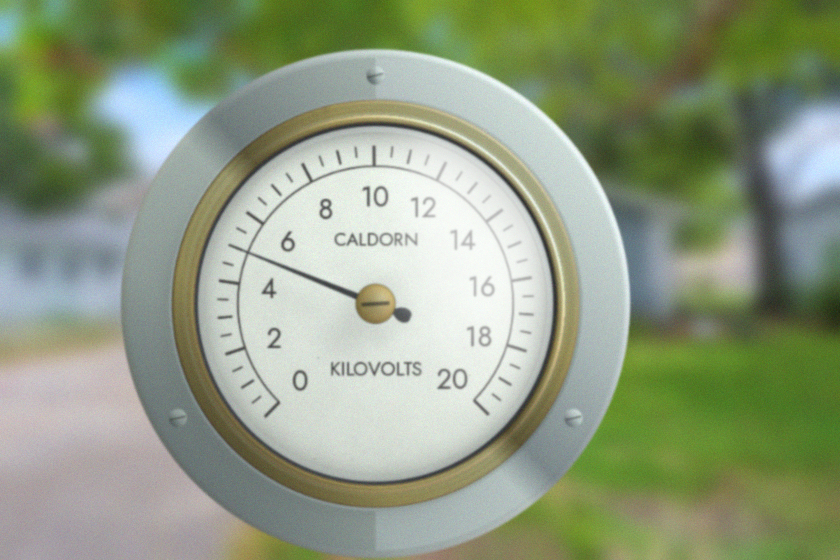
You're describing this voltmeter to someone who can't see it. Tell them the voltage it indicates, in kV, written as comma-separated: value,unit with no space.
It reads 5,kV
